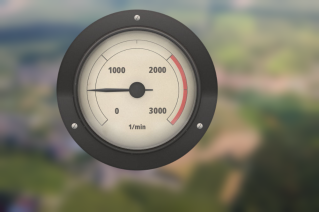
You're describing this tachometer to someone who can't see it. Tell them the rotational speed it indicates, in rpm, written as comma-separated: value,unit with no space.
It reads 500,rpm
